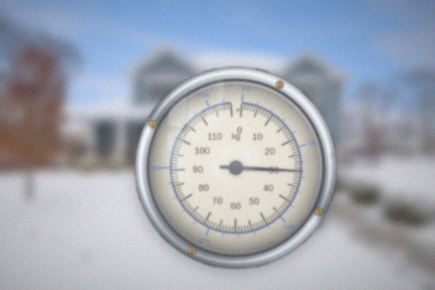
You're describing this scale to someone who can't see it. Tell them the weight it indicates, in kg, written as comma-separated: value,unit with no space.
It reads 30,kg
